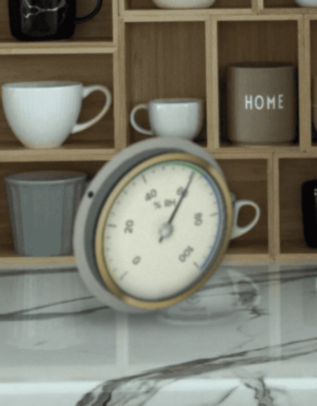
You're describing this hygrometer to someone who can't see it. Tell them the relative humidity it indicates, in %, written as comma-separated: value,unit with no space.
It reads 60,%
